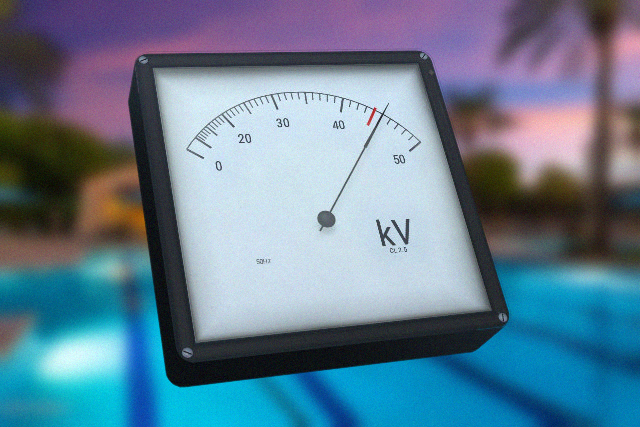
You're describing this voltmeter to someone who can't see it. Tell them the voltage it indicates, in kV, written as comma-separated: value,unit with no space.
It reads 45,kV
